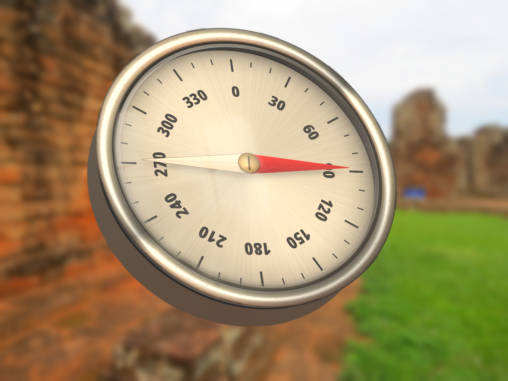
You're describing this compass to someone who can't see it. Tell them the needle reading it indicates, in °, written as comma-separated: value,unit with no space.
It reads 90,°
